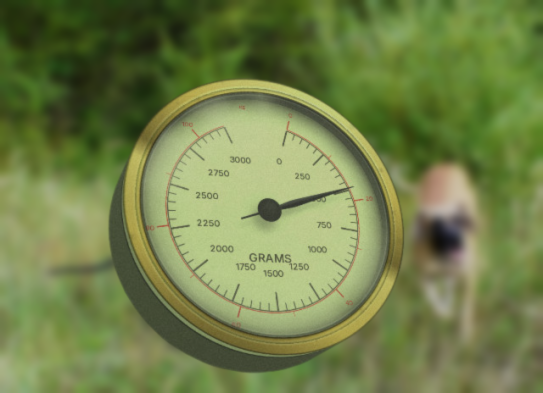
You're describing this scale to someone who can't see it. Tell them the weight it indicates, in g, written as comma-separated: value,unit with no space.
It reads 500,g
